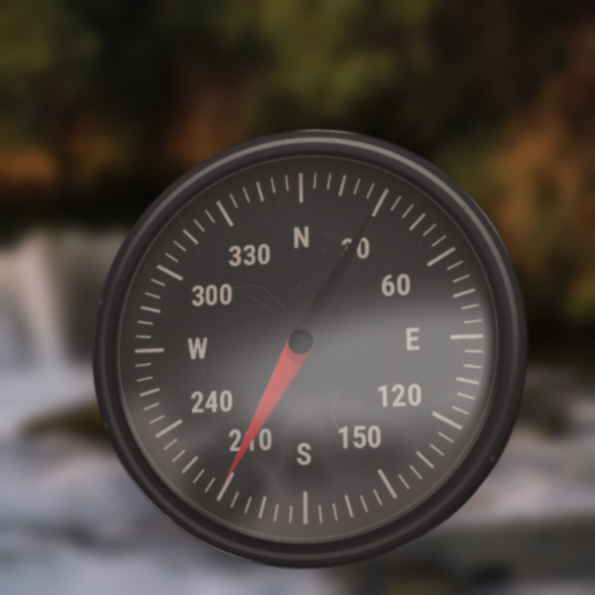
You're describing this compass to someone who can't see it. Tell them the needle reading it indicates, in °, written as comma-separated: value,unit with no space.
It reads 210,°
